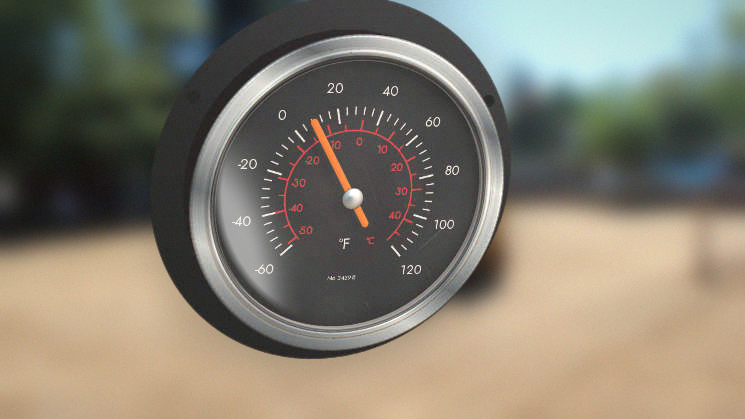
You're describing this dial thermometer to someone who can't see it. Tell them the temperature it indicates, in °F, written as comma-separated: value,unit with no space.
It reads 8,°F
